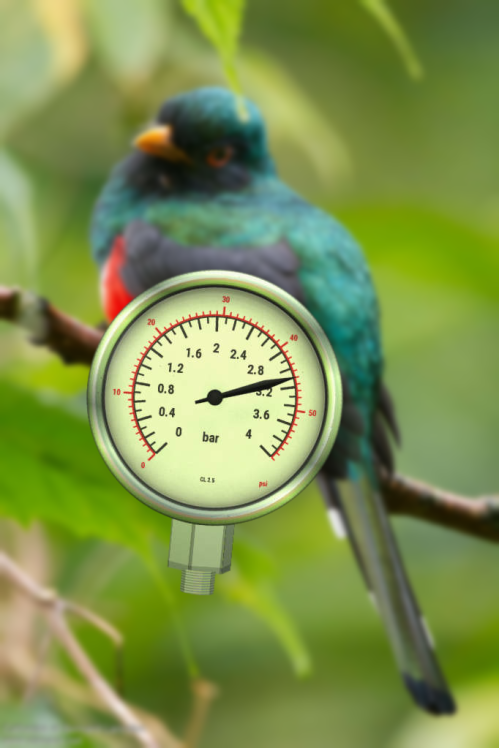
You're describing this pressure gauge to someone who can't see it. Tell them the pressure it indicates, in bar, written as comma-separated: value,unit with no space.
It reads 3.1,bar
